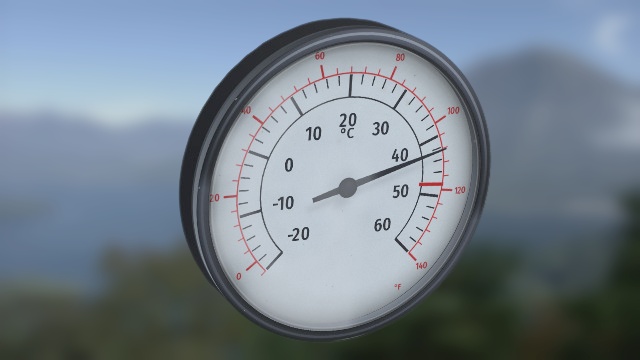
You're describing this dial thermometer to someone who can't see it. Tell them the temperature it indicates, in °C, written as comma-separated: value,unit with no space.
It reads 42,°C
